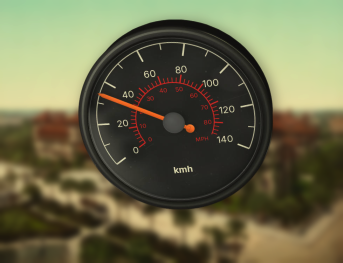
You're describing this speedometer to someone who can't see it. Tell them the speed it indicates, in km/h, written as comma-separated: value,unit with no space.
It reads 35,km/h
